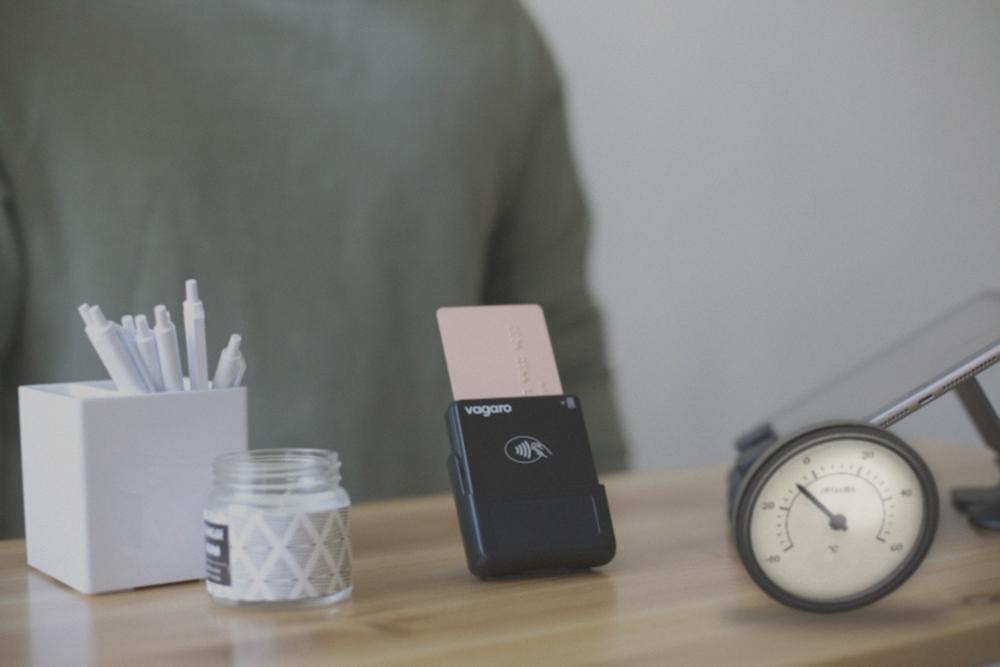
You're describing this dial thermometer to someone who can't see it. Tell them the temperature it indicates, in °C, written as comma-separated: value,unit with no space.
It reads -8,°C
